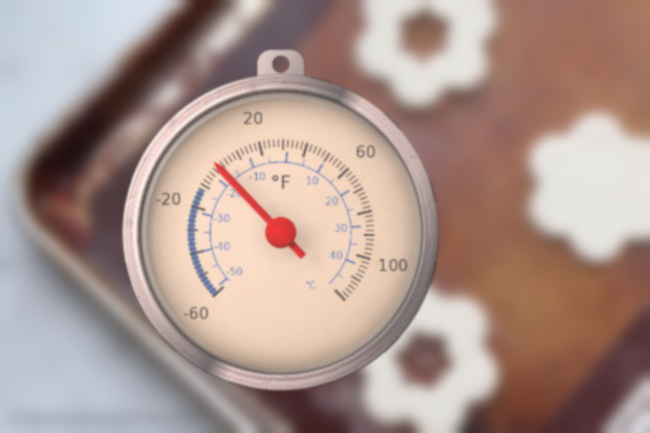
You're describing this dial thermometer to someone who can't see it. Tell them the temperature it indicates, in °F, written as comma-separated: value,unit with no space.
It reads 0,°F
